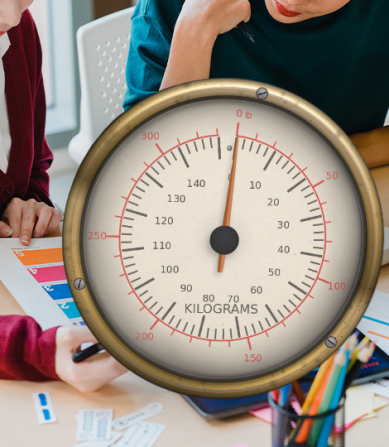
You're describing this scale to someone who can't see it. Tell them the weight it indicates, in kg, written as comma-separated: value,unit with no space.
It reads 0,kg
